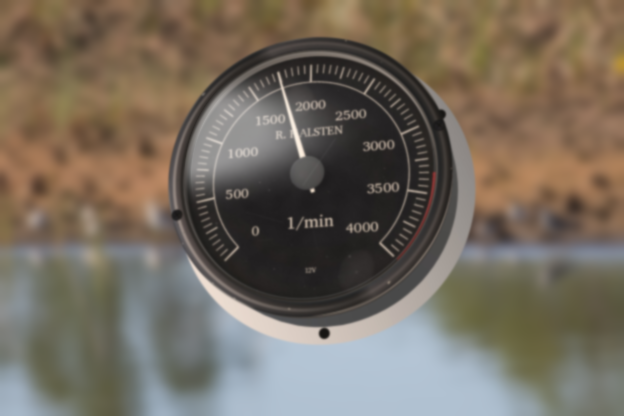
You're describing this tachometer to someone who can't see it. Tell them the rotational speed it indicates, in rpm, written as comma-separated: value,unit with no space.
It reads 1750,rpm
